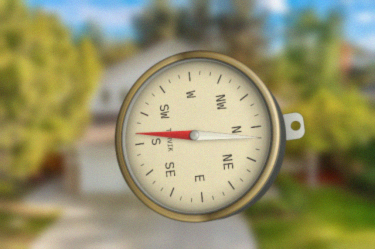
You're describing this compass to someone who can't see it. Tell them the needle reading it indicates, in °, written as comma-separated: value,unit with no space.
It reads 190,°
